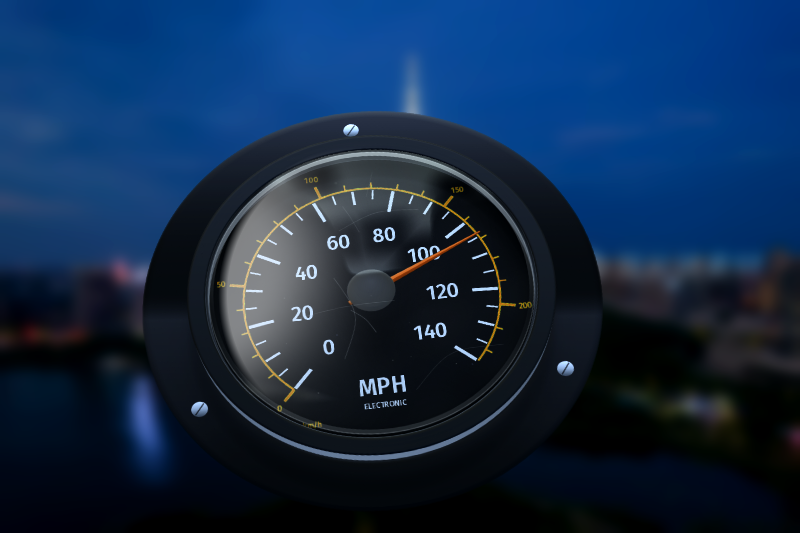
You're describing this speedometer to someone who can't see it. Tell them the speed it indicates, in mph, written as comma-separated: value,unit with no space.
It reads 105,mph
